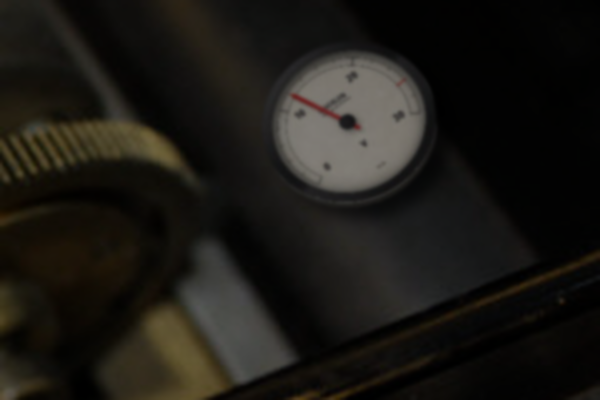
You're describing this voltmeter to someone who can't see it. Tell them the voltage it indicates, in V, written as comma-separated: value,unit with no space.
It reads 12,V
